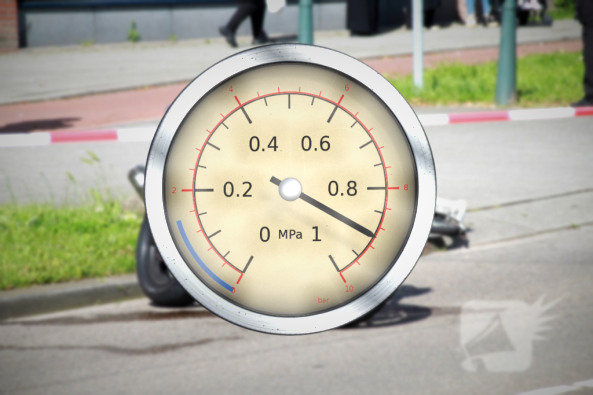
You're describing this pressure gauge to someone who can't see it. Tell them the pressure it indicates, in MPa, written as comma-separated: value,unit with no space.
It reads 0.9,MPa
